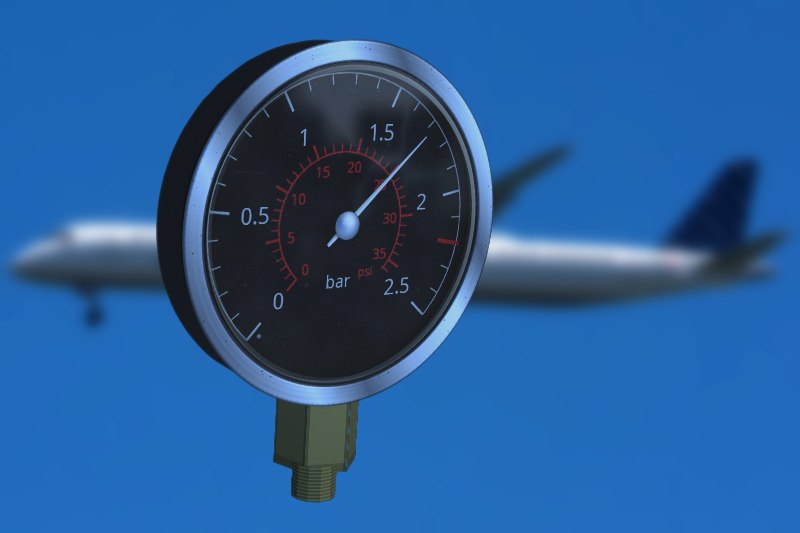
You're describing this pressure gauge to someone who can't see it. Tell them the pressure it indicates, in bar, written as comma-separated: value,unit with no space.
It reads 1.7,bar
